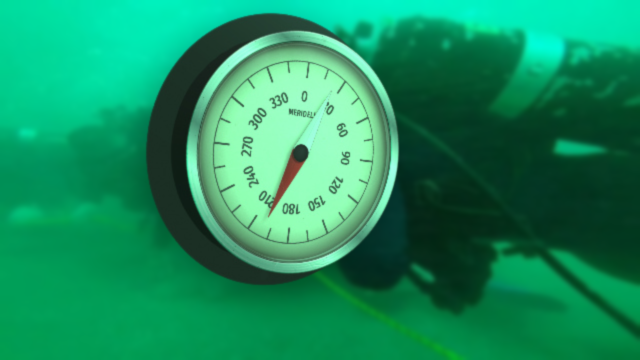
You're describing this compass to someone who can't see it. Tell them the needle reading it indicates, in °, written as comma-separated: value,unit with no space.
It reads 202.5,°
